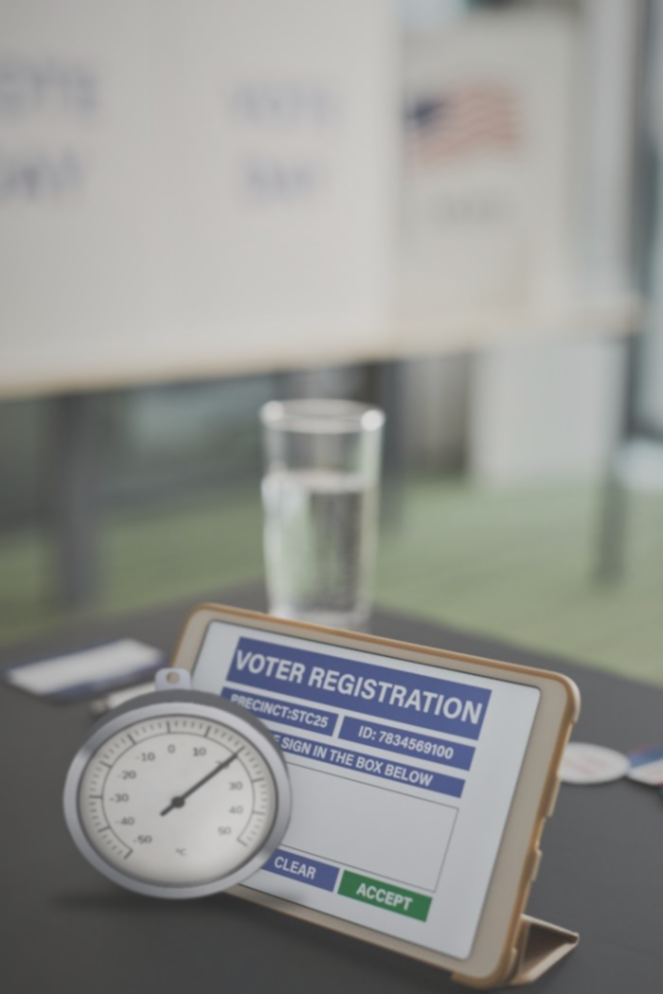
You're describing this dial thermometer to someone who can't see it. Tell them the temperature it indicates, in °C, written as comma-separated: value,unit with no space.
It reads 20,°C
